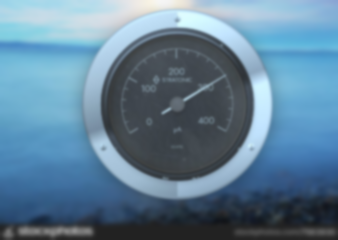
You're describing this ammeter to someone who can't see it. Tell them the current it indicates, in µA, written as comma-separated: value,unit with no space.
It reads 300,µA
